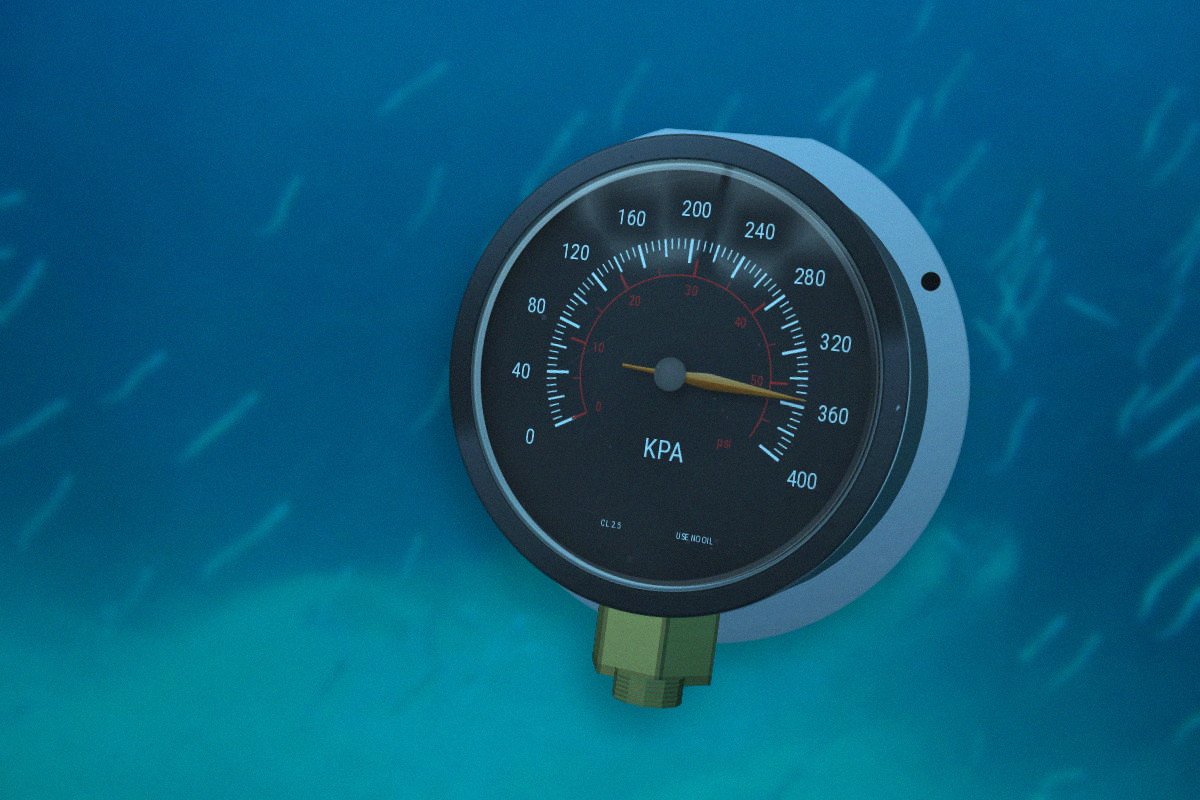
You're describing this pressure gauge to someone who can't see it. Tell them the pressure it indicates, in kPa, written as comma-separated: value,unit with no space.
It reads 355,kPa
